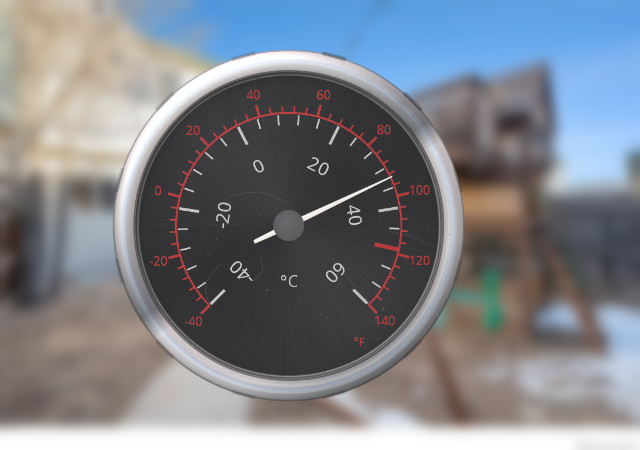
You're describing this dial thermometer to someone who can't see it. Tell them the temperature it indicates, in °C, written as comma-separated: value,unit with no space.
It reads 34,°C
